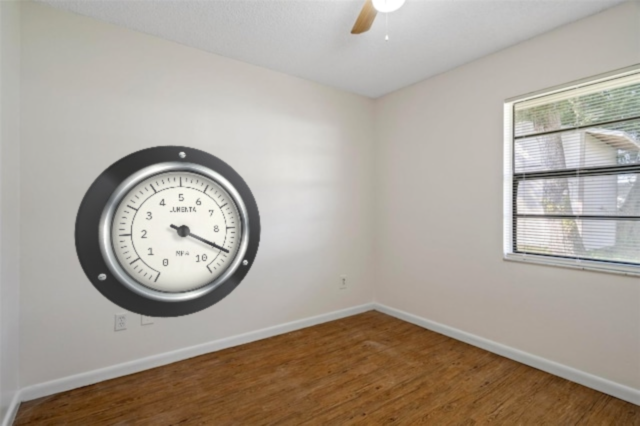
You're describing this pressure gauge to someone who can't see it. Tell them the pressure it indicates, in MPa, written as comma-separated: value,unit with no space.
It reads 9,MPa
